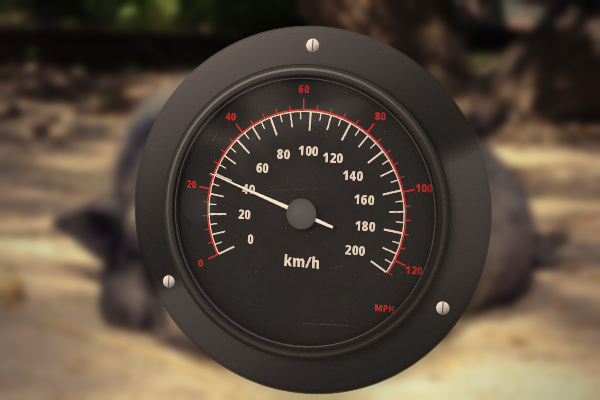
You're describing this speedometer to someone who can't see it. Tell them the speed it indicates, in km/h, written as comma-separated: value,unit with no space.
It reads 40,km/h
